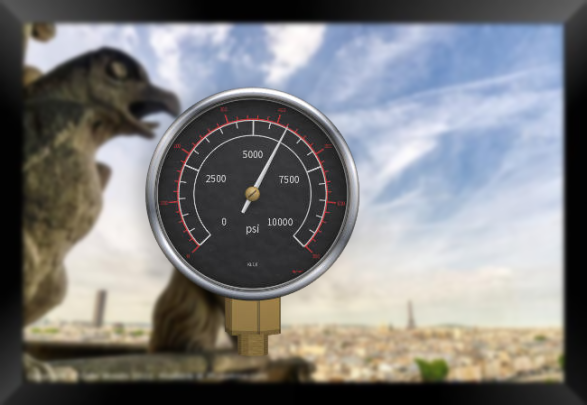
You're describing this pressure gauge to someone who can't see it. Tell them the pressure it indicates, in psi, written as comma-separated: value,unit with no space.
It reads 6000,psi
